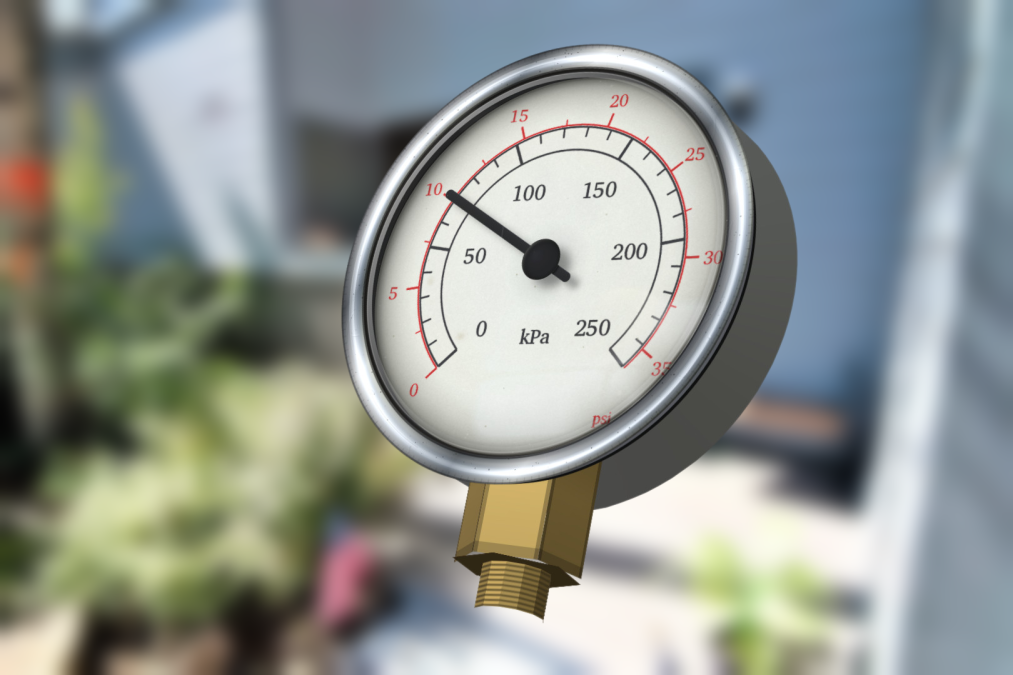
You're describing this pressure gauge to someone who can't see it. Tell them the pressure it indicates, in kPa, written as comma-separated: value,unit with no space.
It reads 70,kPa
